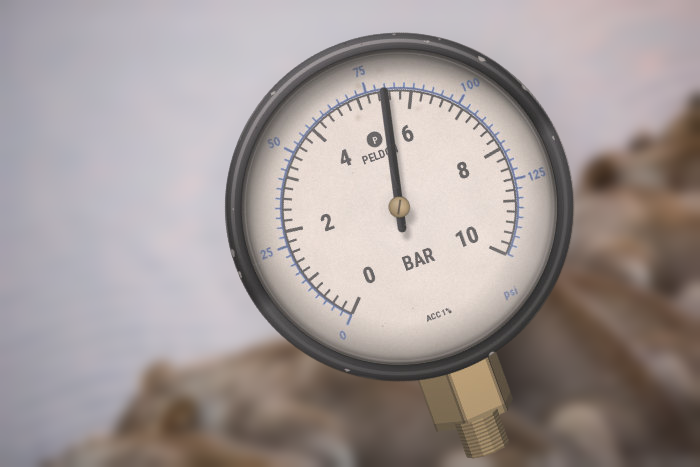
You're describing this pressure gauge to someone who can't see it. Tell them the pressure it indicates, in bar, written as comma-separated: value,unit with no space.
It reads 5.5,bar
